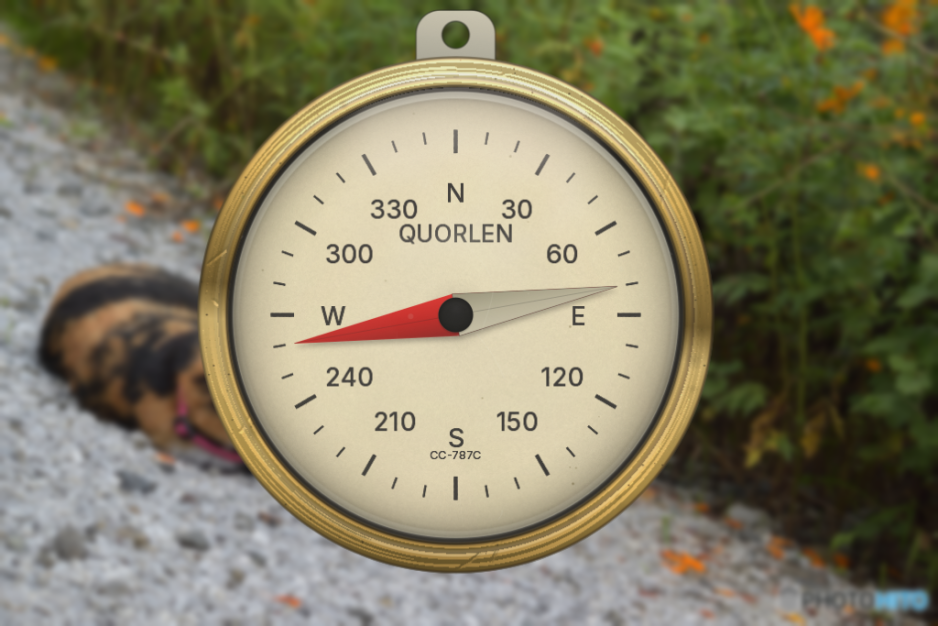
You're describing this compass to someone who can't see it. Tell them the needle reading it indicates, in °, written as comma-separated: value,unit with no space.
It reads 260,°
